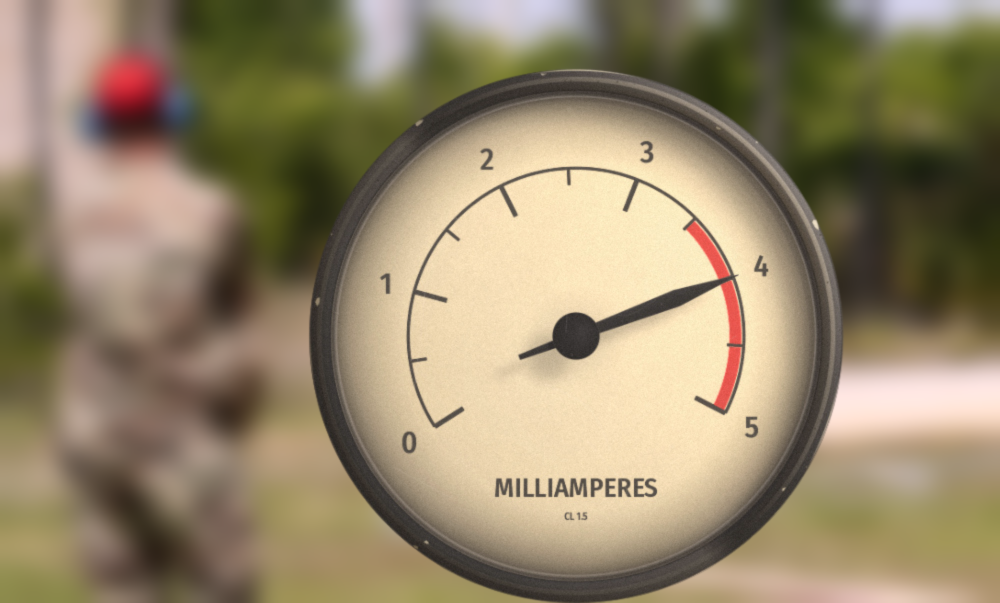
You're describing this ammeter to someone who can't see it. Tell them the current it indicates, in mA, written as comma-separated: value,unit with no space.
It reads 4,mA
